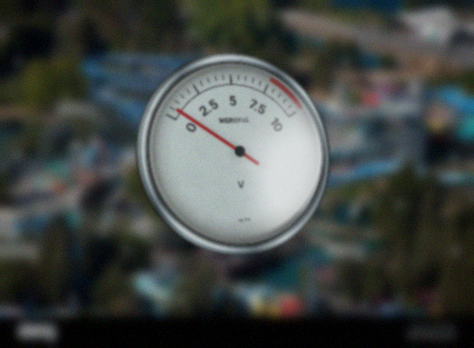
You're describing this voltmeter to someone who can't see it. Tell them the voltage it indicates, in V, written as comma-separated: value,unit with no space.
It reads 0.5,V
